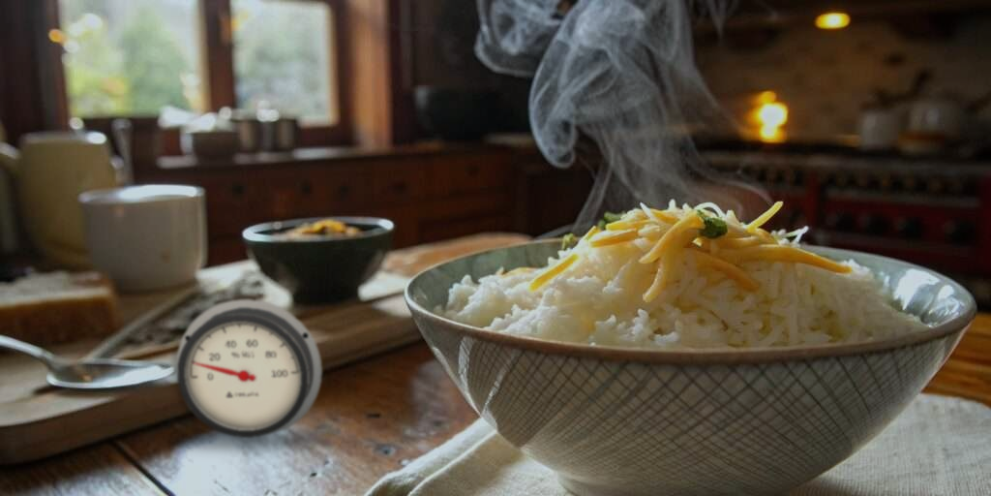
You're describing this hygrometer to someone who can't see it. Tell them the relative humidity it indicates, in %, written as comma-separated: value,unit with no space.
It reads 10,%
